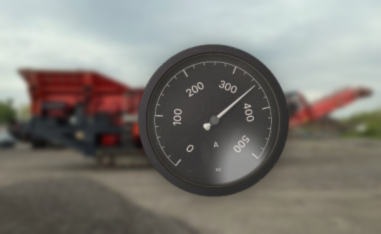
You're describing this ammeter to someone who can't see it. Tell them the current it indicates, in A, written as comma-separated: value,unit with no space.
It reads 350,A
